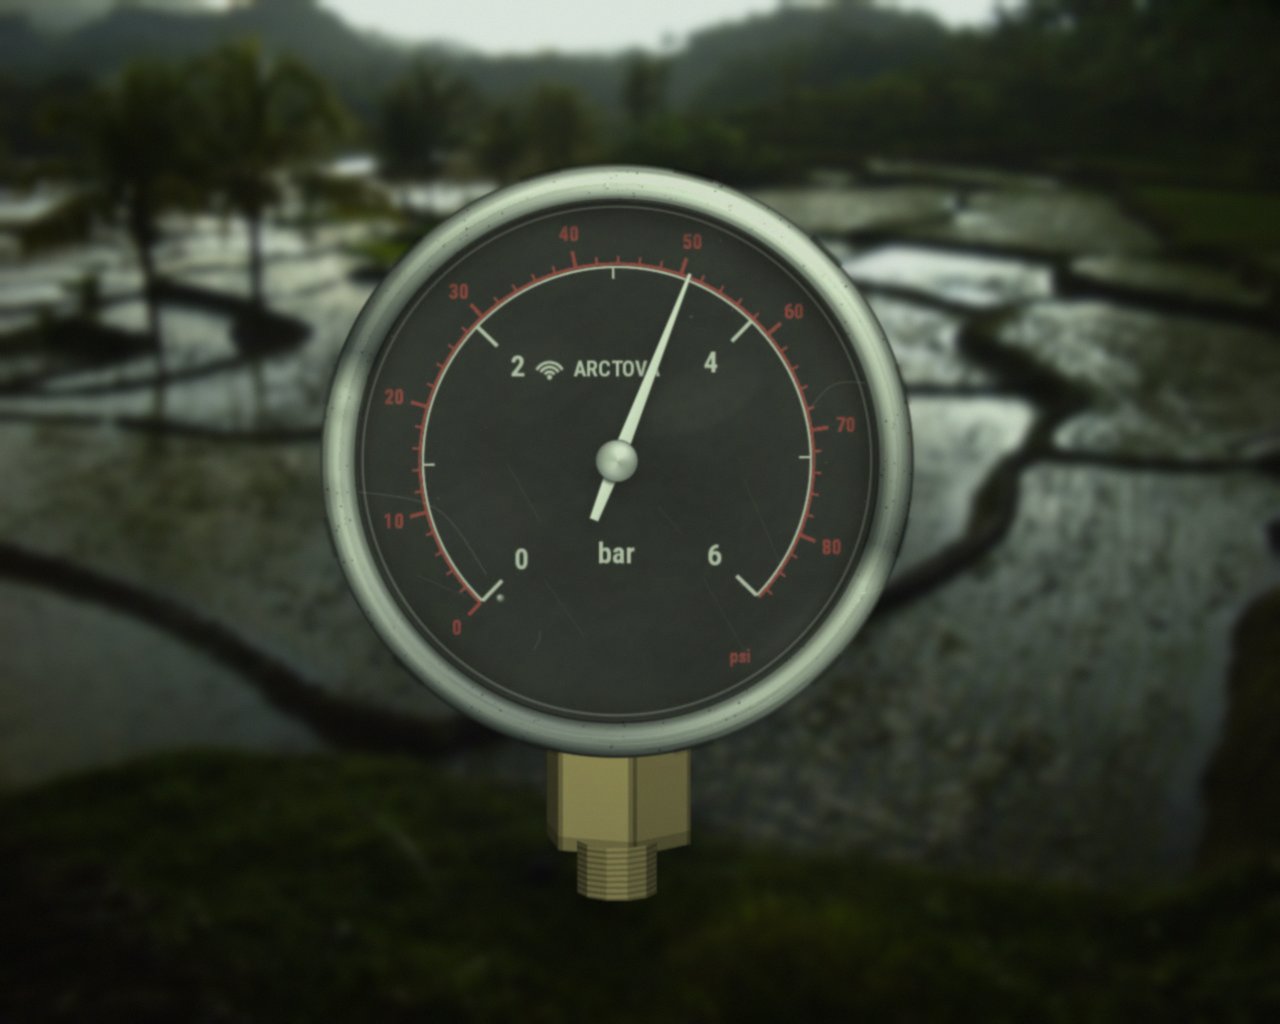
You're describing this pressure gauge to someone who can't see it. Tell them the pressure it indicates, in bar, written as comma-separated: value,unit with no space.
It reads 3.5,bar
